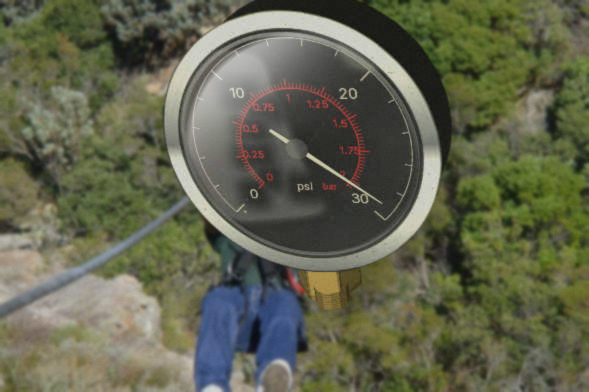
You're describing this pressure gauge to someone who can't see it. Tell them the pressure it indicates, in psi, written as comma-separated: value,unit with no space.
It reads 29,psi
